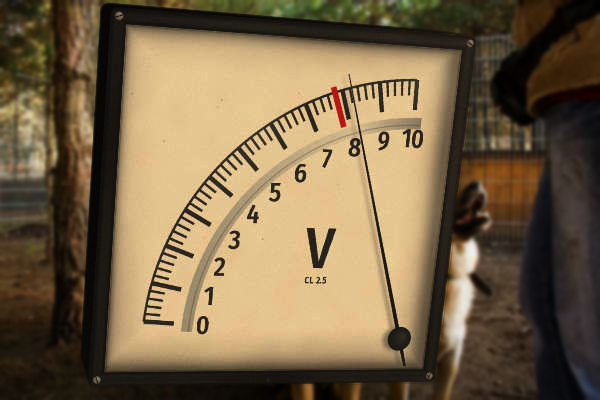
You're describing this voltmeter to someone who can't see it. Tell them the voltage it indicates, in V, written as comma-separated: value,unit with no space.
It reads 8.2,V
